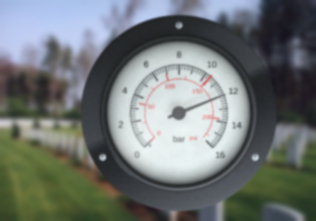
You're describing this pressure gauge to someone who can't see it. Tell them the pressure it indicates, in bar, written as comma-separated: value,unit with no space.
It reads 12,bar
